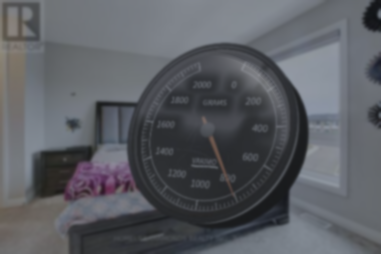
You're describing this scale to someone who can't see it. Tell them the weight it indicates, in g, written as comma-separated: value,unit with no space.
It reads 800,g
